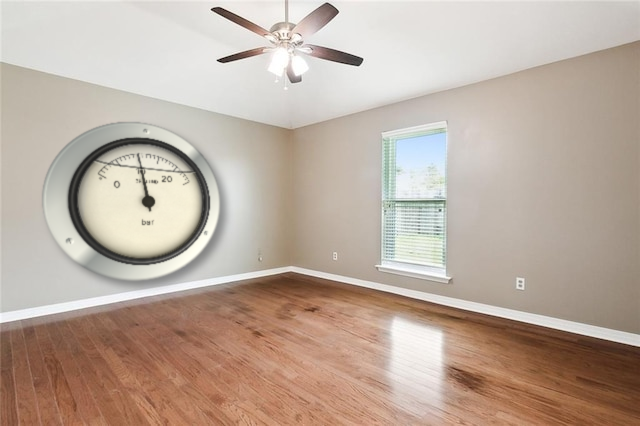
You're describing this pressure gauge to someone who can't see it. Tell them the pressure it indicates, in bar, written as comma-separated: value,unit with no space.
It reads 10,bar
